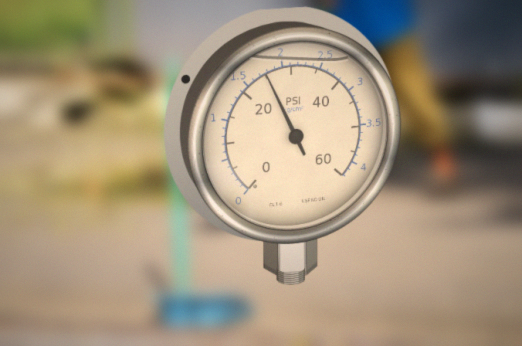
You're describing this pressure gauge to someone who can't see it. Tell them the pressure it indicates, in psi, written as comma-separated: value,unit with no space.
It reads 25,psi
